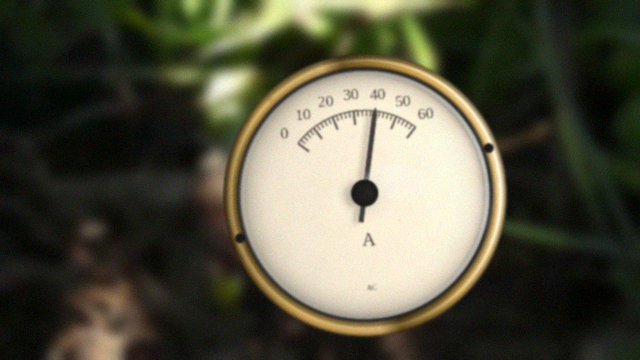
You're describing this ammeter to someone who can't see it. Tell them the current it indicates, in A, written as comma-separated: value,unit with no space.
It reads 40,A
